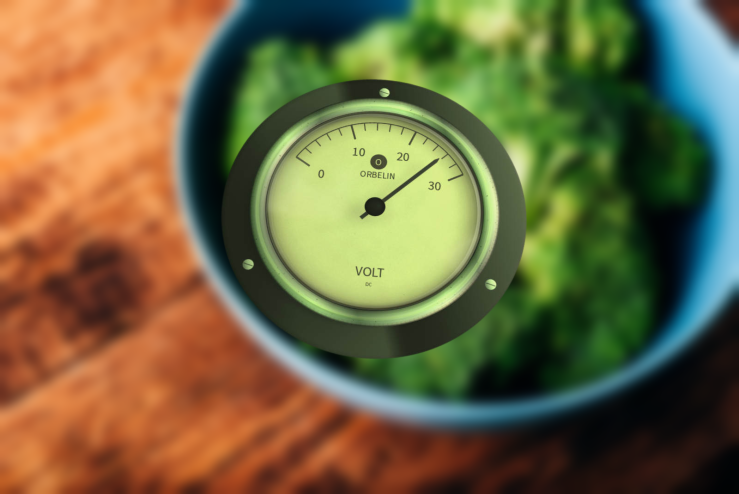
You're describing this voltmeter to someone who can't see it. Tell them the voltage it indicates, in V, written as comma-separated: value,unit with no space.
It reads 26,V
